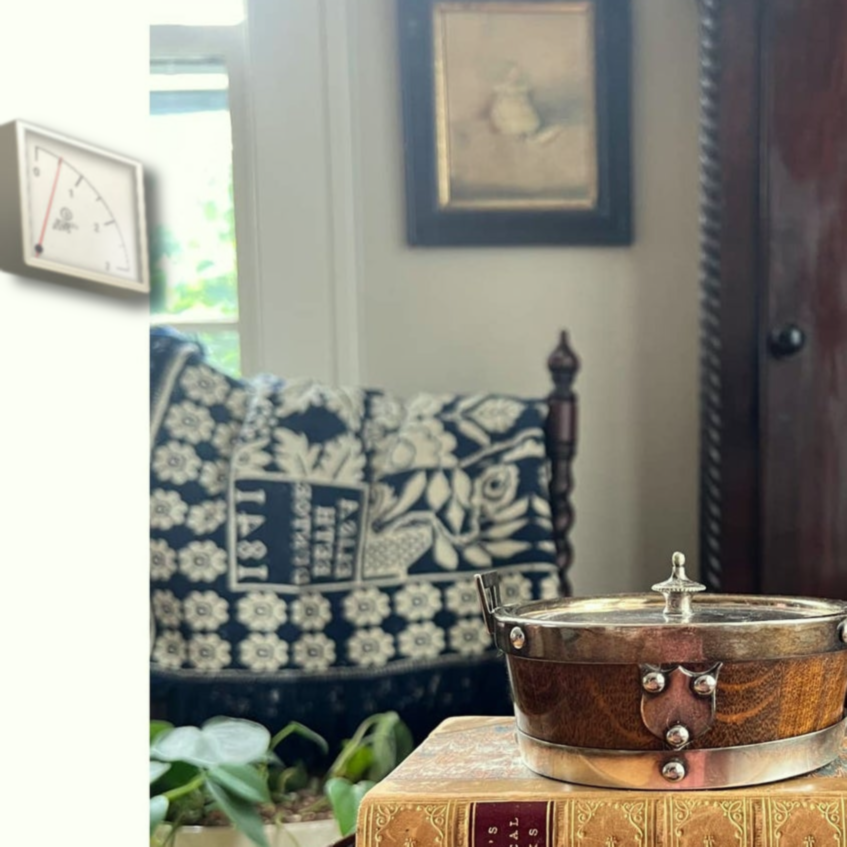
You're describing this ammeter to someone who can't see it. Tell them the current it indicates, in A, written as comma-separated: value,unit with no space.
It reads 0.5,A
